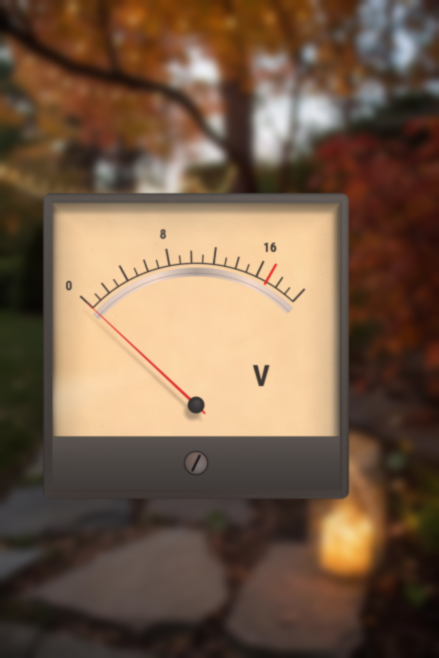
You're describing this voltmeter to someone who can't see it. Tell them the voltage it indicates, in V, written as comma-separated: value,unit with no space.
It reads 0,V
